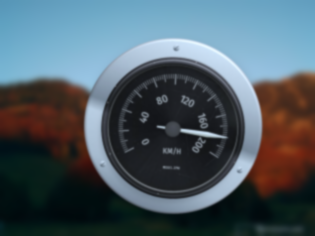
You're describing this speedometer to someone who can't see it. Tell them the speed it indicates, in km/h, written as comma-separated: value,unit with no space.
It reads 180,km/h
